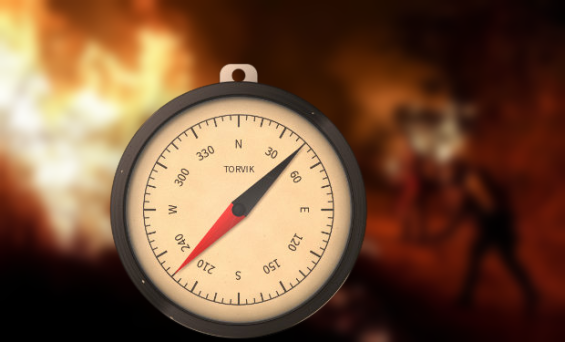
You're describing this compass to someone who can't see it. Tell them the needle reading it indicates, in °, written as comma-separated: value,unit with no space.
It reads 225,°
